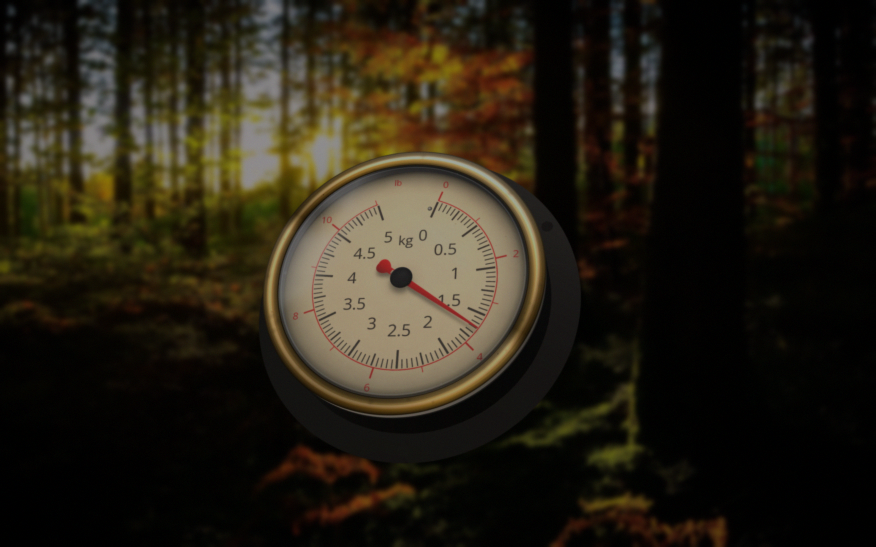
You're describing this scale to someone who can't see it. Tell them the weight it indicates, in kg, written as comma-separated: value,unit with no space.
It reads 1.65,kg
